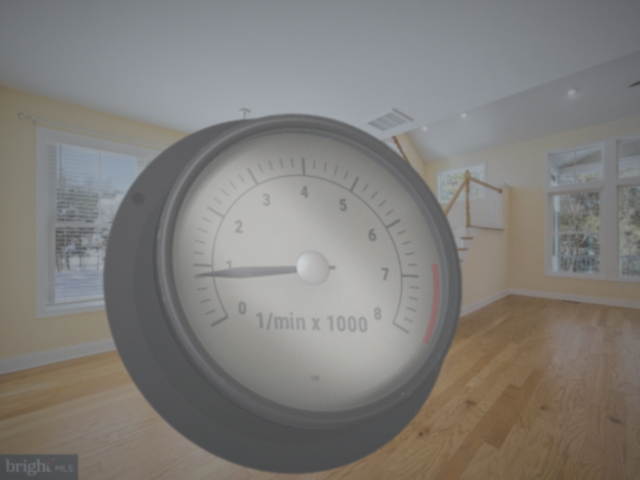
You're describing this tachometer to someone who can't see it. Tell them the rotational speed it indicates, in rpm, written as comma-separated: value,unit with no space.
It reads 800,rpm
